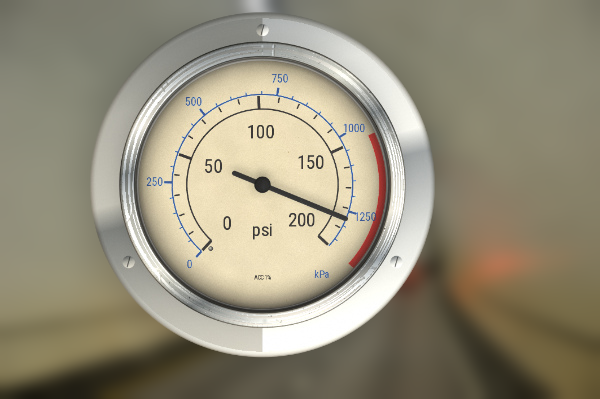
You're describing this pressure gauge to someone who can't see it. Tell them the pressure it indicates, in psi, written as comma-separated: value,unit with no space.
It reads 185,psi
